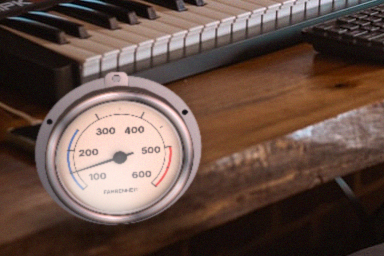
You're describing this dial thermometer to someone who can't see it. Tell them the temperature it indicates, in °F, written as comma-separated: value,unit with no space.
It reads 150,°F
